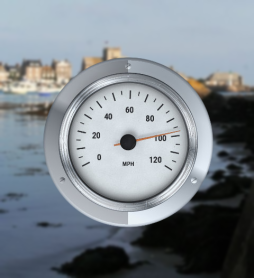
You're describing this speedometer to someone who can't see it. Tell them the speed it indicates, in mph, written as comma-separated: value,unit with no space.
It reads 97.5,mph
